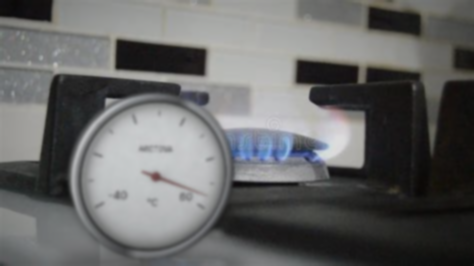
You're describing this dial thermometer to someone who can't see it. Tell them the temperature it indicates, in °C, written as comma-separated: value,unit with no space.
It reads 55,°C
